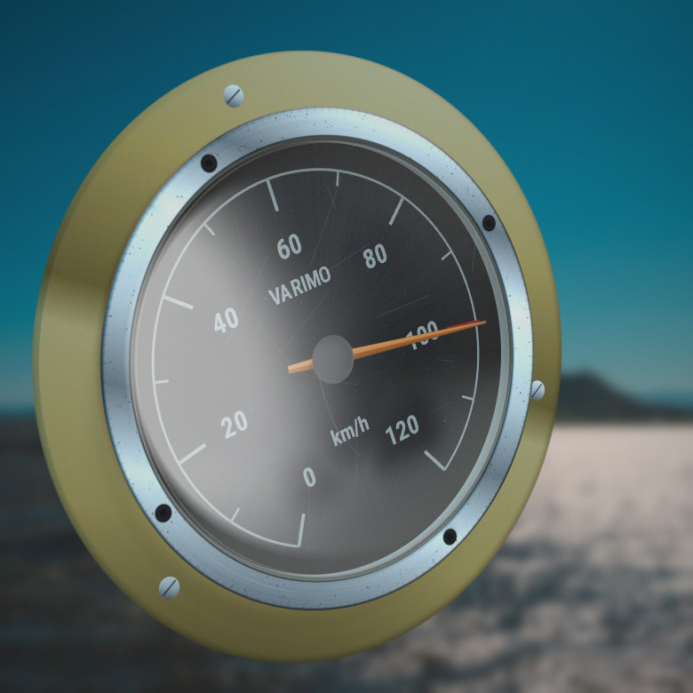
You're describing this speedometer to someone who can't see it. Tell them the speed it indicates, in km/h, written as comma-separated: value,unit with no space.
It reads 100,km/h
